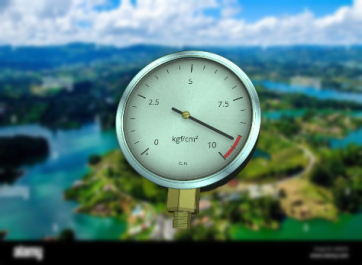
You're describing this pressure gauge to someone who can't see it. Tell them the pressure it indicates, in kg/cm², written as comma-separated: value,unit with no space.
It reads 9.25,kg/cm²
